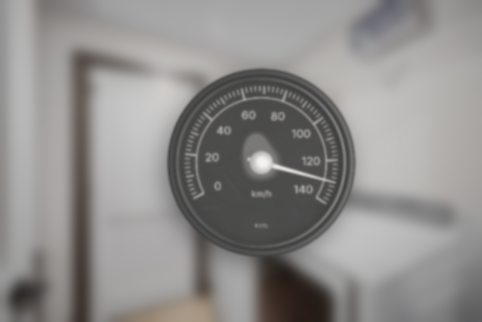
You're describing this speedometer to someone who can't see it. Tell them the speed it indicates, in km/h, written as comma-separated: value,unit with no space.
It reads 130,km/h
